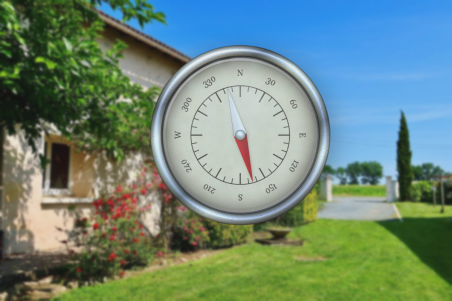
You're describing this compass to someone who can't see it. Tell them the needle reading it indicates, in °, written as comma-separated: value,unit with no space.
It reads 165,°
